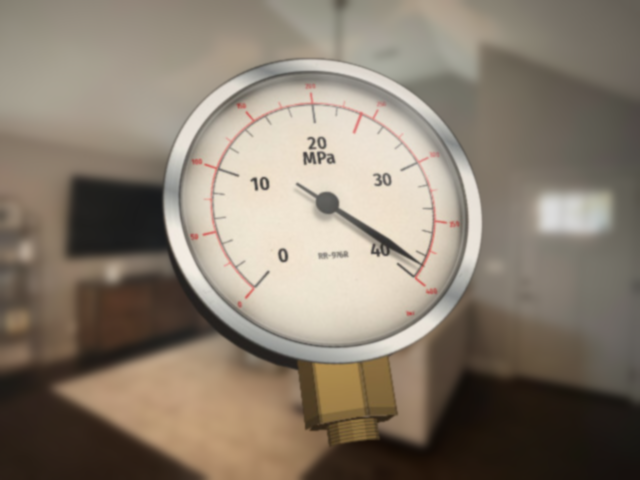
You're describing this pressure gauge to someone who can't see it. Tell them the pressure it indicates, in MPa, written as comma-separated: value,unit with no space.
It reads 39,MPa
